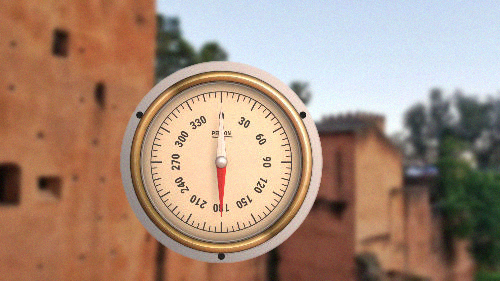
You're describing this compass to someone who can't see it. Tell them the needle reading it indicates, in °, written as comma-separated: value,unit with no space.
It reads 180,°
